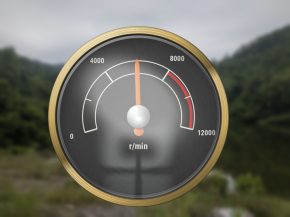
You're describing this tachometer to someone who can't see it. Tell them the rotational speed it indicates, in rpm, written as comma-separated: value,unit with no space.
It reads 6000,rpm
